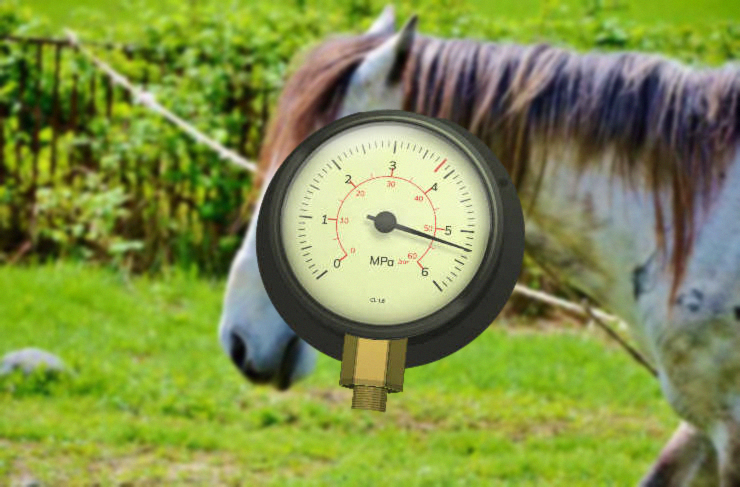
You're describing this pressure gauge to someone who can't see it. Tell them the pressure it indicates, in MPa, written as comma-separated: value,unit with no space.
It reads 5.3,MPa
